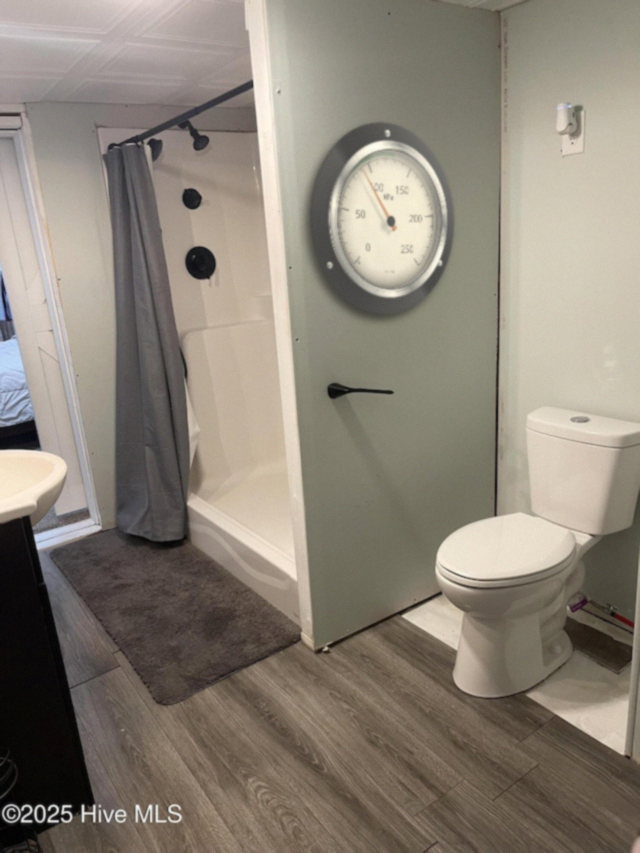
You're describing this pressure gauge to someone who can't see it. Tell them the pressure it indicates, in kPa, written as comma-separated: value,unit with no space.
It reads 90,kPa
